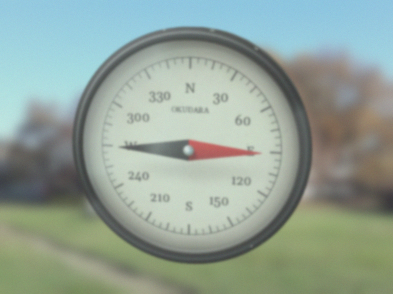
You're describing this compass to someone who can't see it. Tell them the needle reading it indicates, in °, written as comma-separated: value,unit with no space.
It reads 90,°
